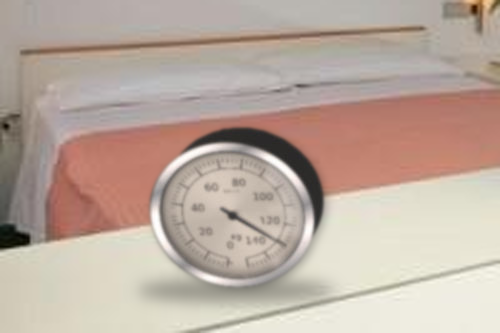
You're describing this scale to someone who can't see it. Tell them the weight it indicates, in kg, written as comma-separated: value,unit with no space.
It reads 130,kg
